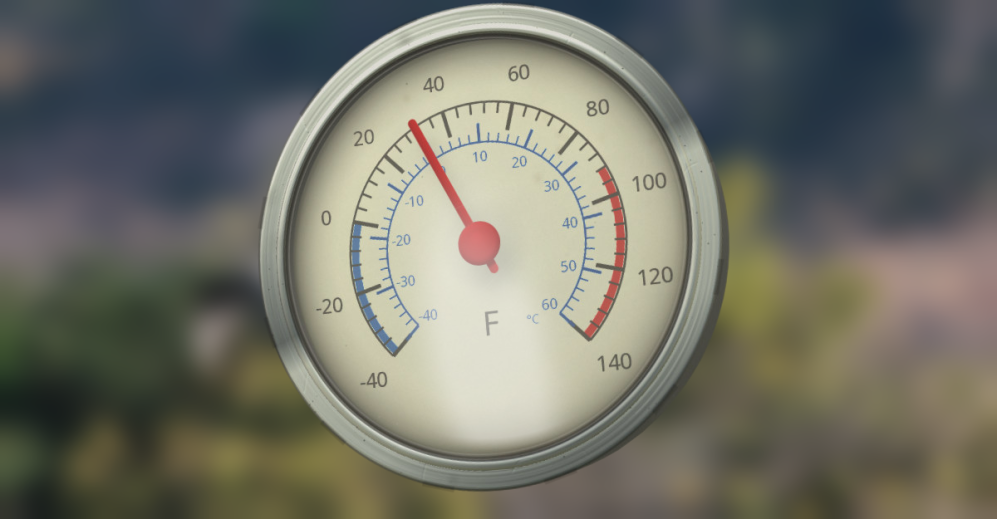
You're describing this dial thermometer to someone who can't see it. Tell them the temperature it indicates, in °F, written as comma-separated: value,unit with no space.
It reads 32,°F
